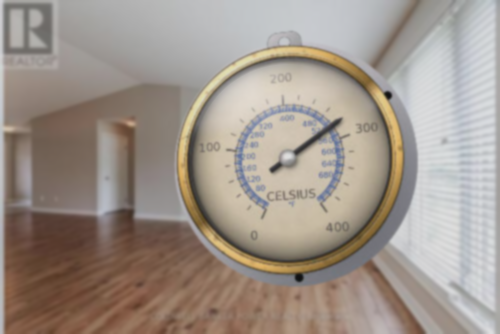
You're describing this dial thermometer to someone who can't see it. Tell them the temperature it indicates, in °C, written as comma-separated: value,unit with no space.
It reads 280,°C
